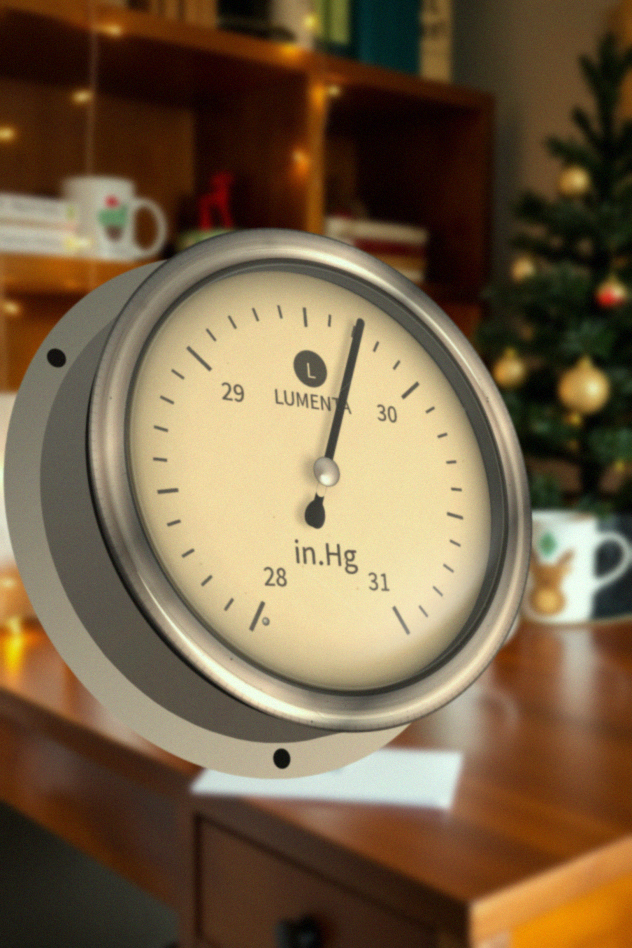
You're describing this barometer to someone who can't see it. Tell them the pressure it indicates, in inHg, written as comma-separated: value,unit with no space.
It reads 29.7,inHg
